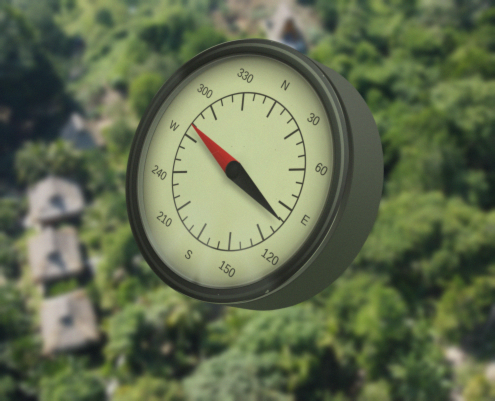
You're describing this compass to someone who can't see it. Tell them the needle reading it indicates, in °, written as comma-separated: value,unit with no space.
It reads 280,°
